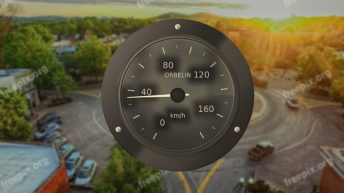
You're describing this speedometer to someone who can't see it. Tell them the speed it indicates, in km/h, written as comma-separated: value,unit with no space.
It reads 35,km/h
